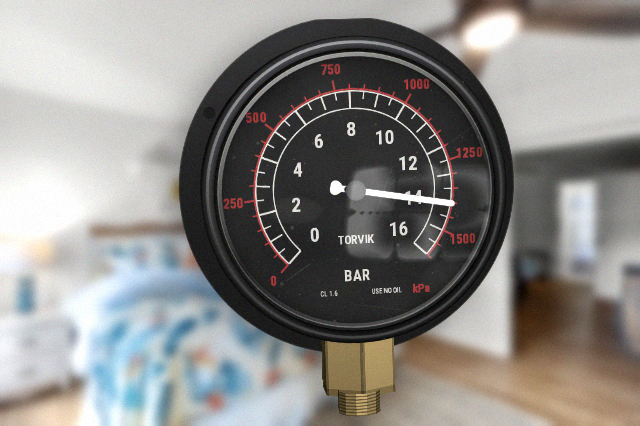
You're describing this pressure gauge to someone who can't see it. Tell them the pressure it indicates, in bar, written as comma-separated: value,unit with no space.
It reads 14,bar
